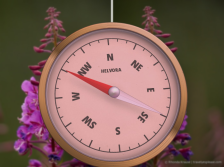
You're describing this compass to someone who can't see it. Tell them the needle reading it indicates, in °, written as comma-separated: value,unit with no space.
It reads 300,°
